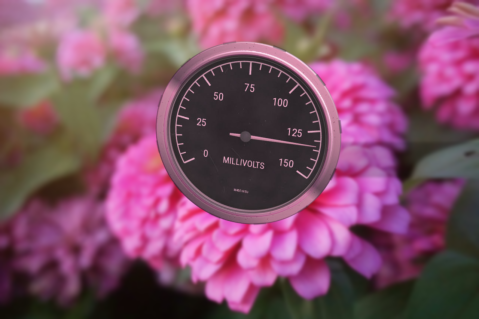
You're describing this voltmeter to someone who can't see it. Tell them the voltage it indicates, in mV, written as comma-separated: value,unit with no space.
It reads 132.5,mV
